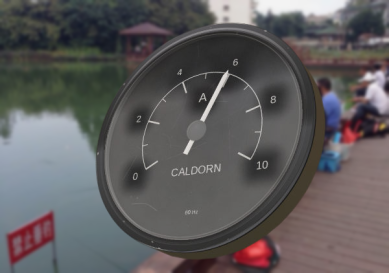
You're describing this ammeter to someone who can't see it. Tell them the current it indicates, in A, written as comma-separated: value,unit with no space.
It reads 6,A
